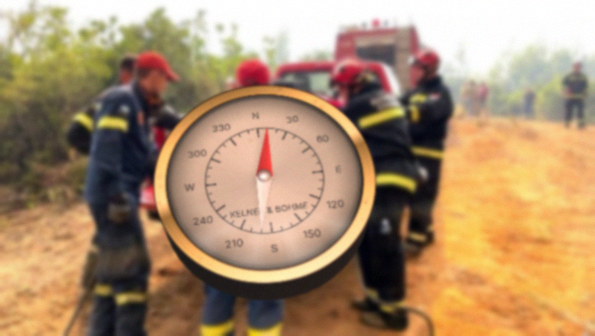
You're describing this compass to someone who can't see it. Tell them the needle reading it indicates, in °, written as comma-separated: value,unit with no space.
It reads 10,°
